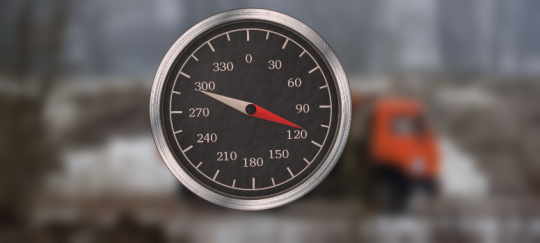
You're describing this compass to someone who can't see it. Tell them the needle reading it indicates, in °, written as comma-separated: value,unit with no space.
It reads 112.5,°
